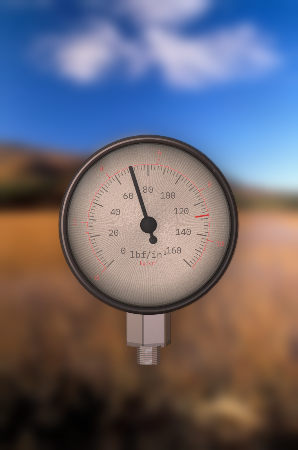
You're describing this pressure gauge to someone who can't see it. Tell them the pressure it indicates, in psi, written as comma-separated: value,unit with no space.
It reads 70,psi
